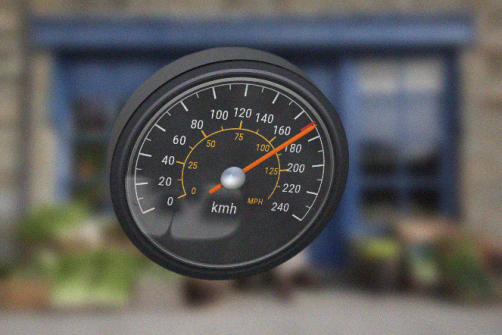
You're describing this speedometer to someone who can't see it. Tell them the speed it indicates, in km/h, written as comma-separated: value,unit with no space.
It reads 170,km/h
